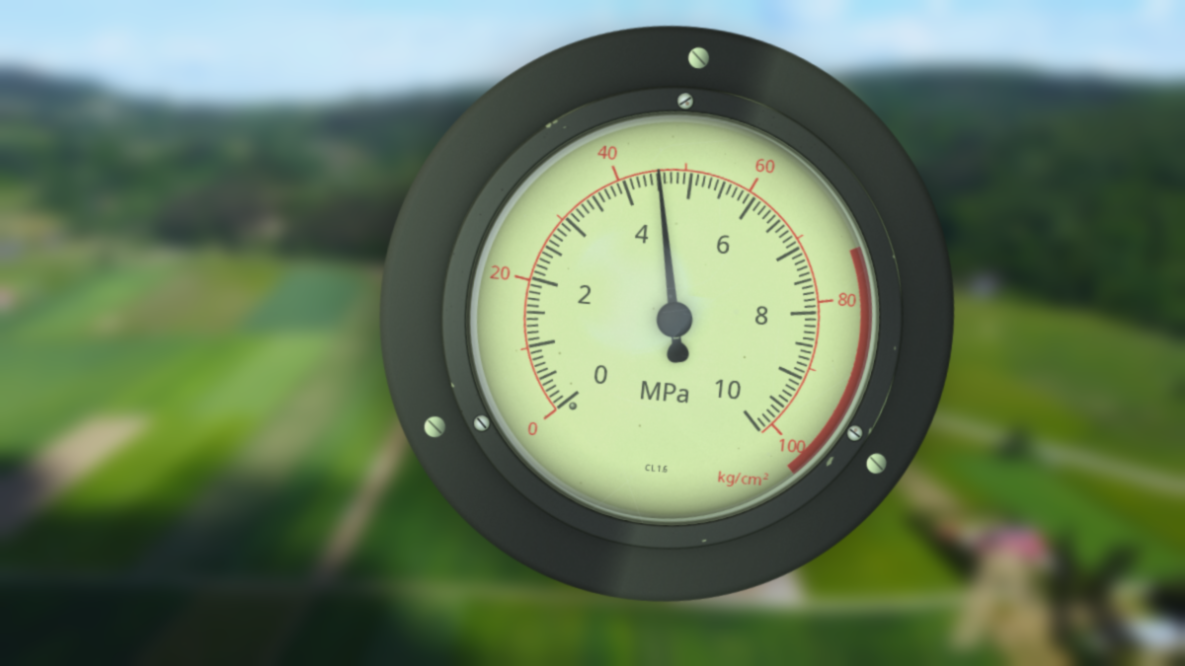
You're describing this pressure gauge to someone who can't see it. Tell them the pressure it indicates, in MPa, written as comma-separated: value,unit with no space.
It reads 4.5,MPa
